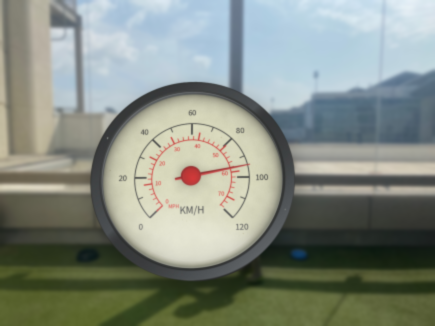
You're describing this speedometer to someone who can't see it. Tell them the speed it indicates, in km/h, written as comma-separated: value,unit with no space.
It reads 95,km/h
